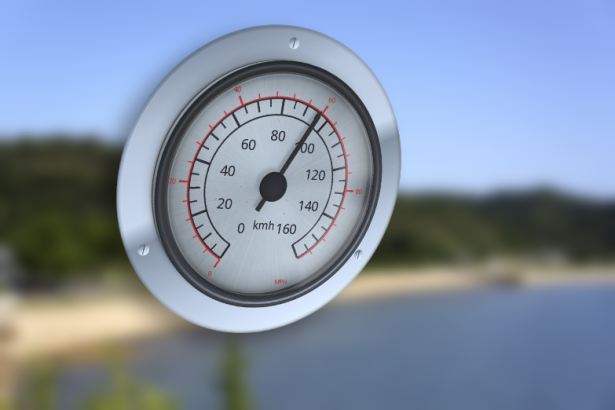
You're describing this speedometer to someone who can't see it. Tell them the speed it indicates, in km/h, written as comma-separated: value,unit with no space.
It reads 95,km/h
